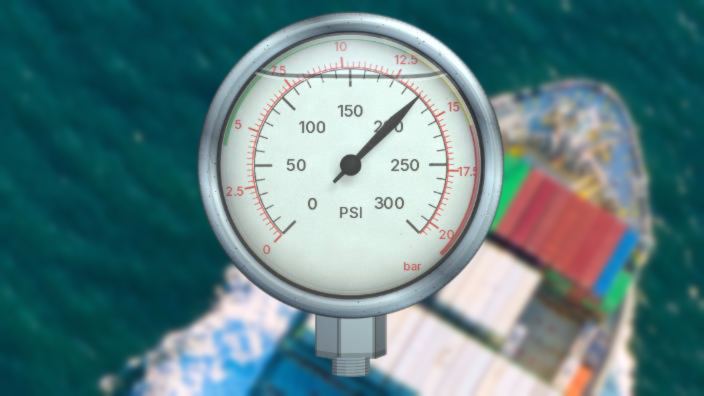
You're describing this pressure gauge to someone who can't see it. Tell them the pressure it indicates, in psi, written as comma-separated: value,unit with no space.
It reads 200,psi
